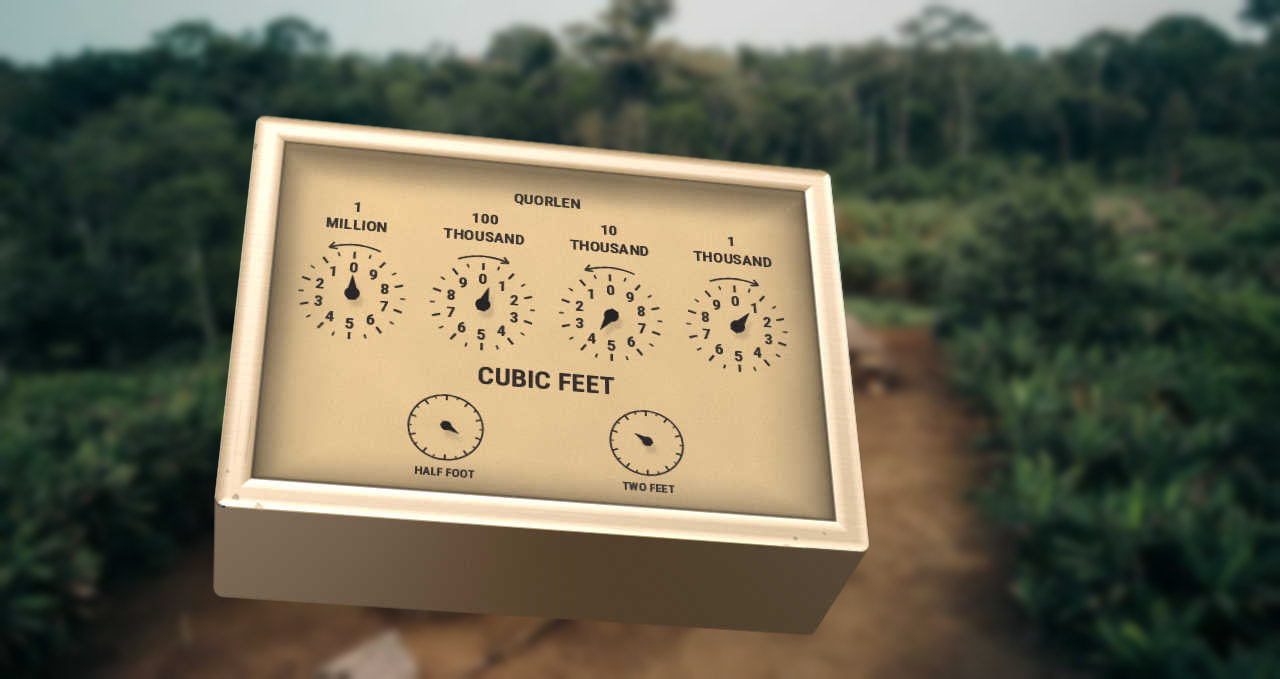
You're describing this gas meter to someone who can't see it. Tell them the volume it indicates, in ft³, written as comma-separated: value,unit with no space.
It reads 4100,ft³
